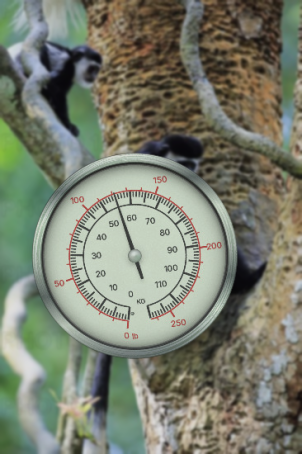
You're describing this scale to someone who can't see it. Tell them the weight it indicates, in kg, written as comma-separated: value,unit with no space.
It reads 55,kg
